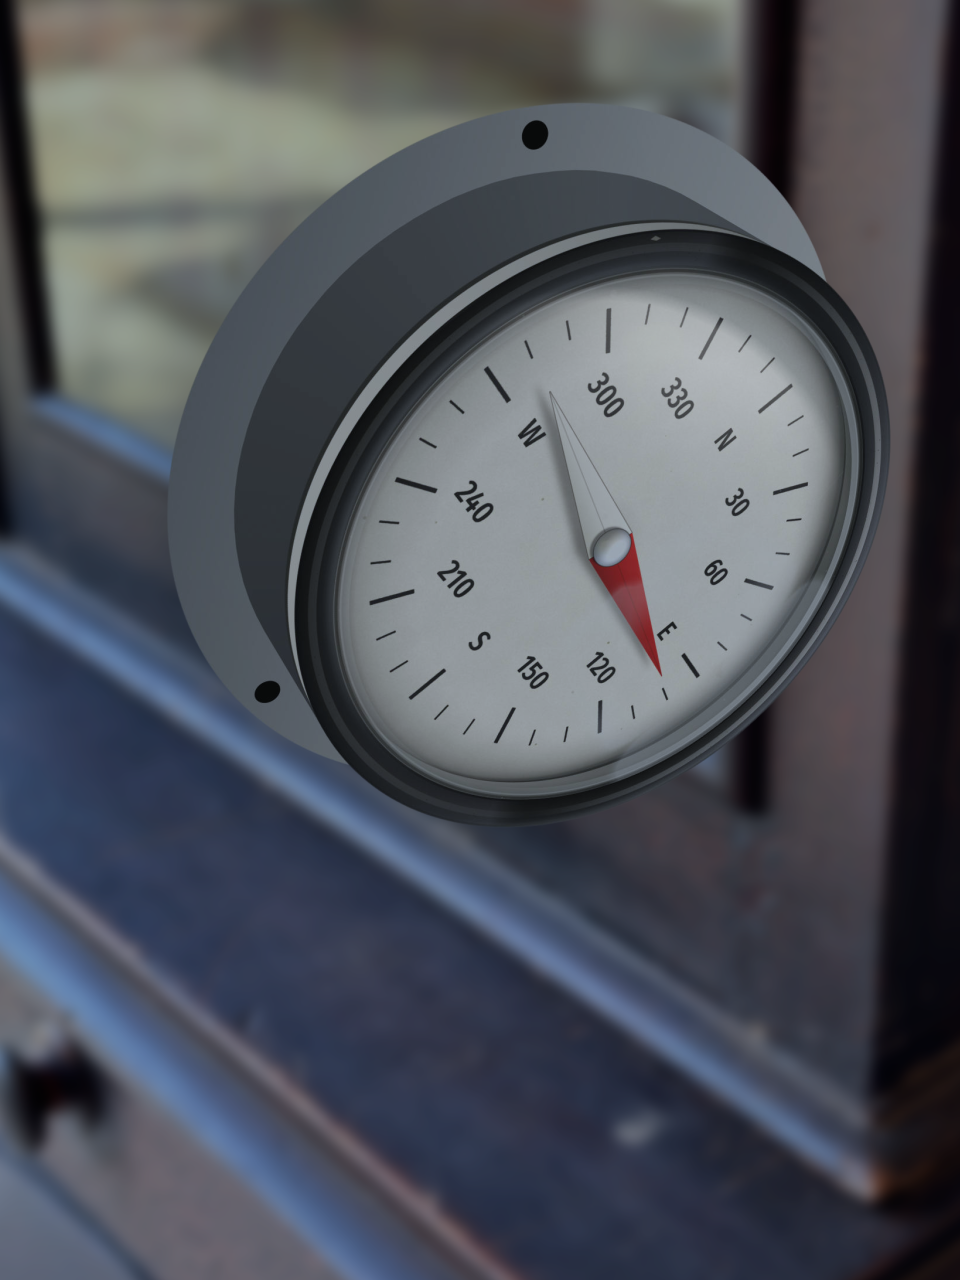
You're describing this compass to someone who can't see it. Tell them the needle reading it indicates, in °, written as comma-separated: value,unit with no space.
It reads 100,°
